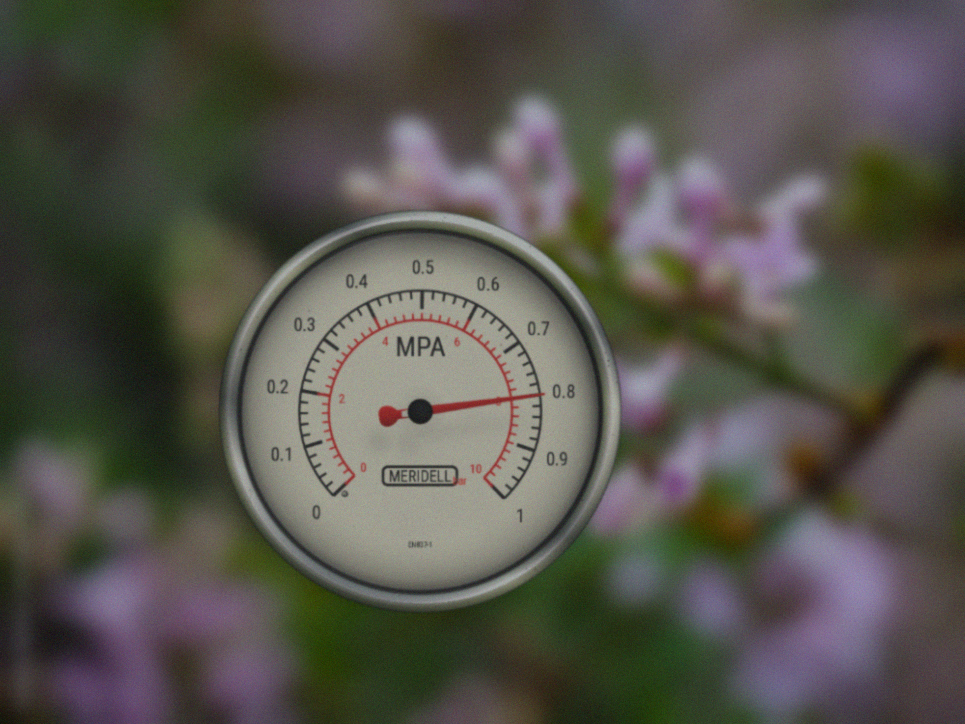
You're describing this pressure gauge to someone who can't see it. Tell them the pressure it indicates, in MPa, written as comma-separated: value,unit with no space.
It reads 0.8,MPa
